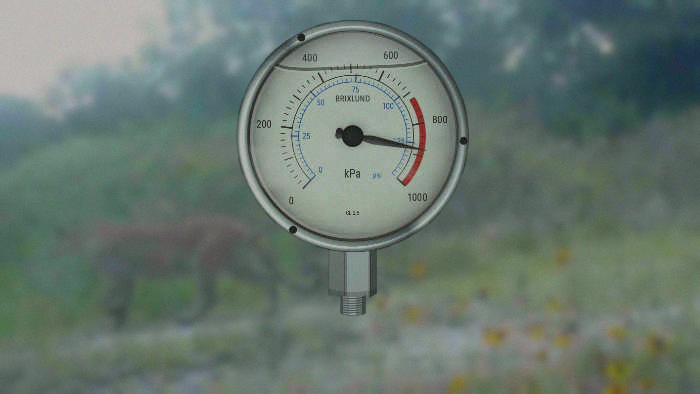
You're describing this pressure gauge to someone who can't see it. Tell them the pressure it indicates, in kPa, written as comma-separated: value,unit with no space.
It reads 880,kPa
